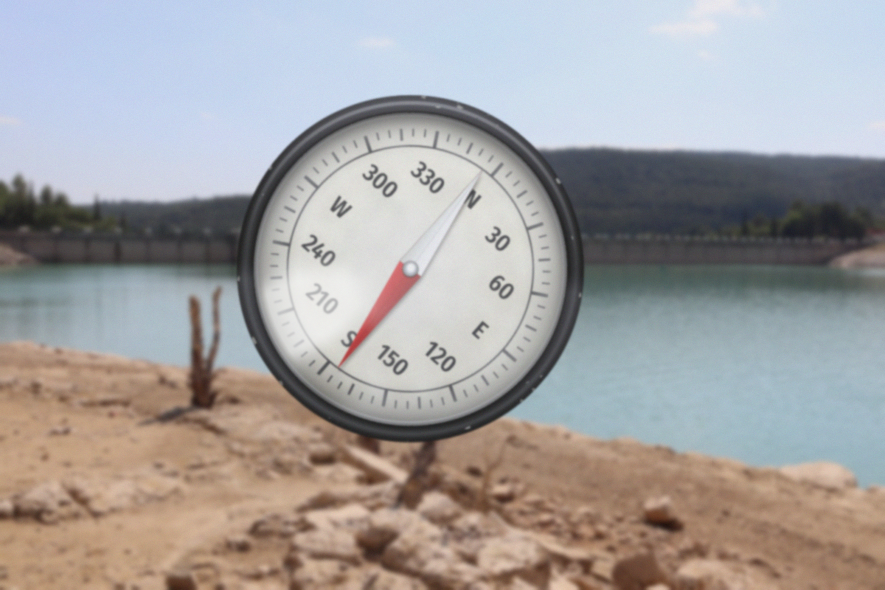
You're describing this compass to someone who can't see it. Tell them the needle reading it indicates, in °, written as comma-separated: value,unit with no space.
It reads 175,°
